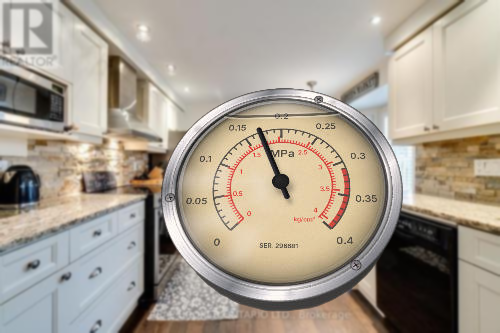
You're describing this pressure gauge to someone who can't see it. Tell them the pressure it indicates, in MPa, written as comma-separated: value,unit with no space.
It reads 0.17,MPa
